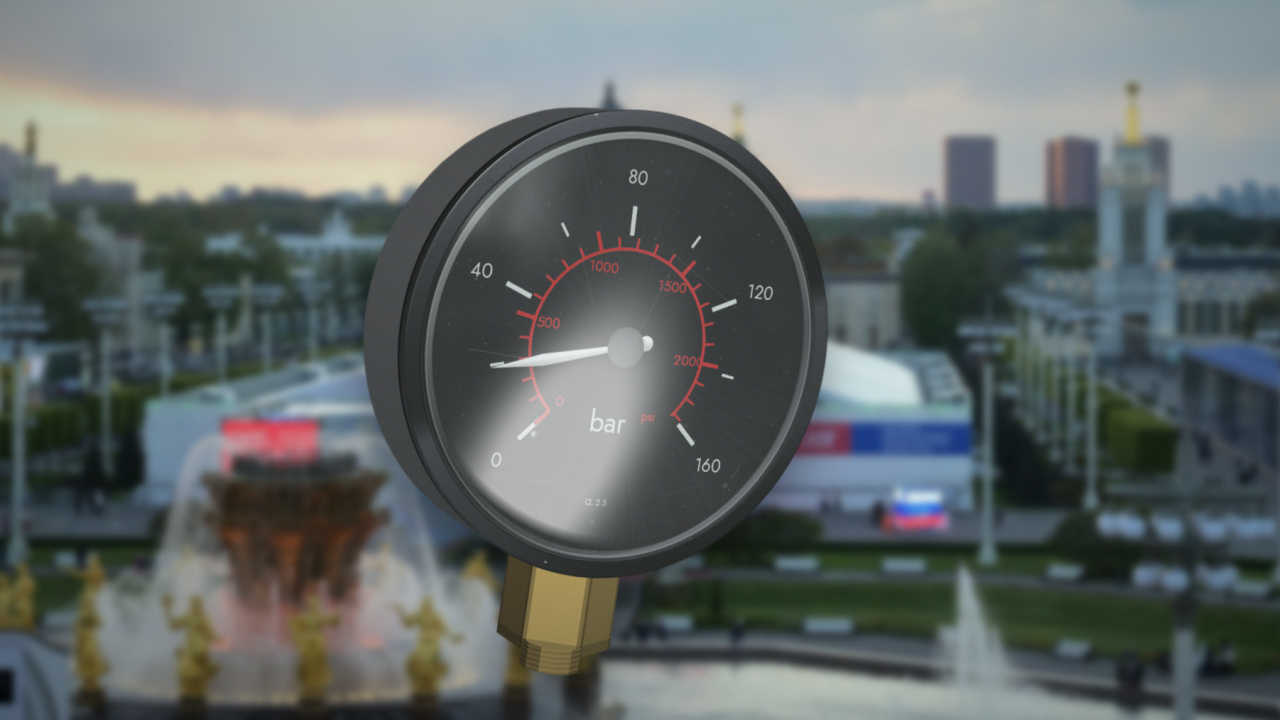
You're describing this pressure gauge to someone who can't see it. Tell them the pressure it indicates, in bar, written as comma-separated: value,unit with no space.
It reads 20,bar
